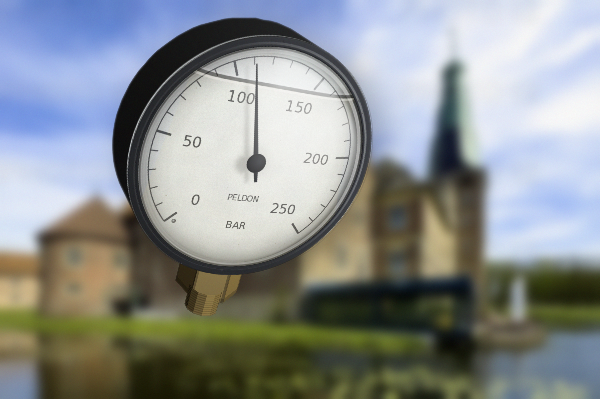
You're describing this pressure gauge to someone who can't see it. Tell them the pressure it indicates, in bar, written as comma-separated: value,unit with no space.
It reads 110,bar
